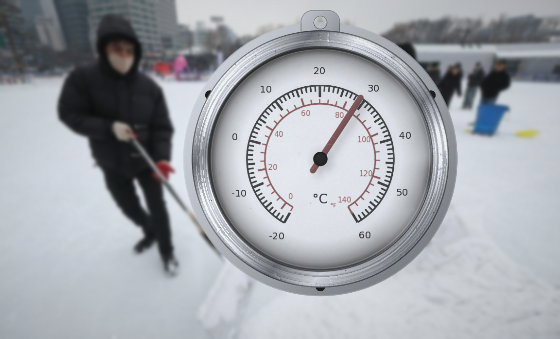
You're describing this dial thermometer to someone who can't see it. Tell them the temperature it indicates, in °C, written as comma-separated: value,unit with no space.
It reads 29,°C
